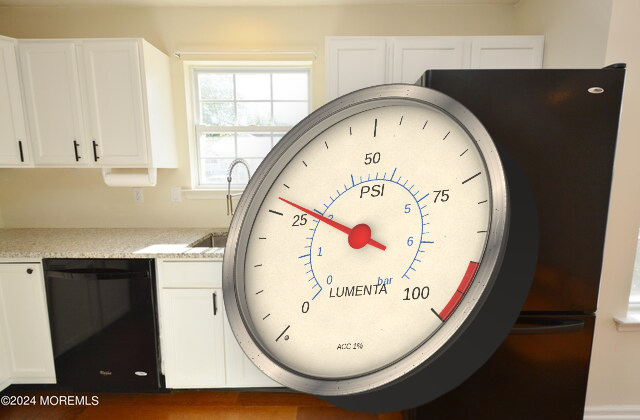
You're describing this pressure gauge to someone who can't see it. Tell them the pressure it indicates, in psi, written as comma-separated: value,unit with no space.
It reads 27.5,psi
